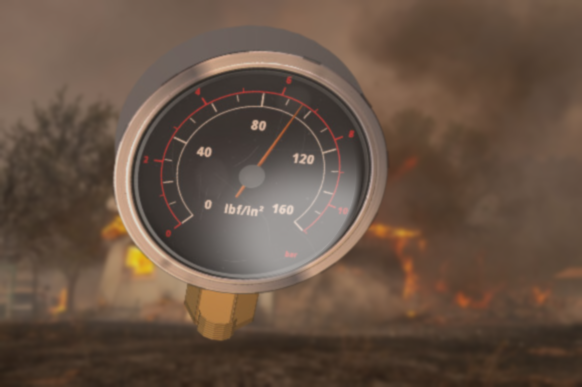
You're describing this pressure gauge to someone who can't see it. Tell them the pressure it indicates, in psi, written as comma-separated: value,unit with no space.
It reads 95,psi
